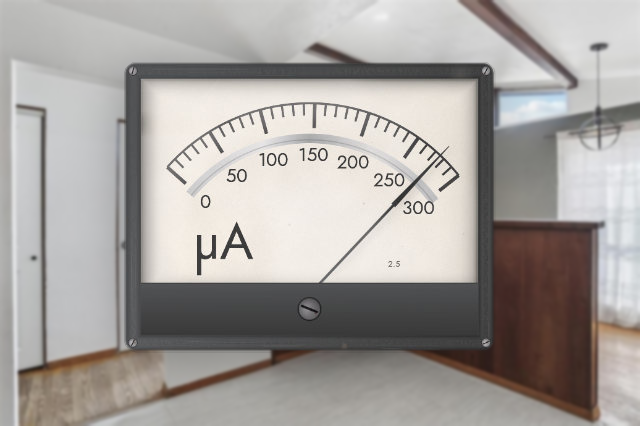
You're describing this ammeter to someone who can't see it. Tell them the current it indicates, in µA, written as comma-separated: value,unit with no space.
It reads 275,µA
